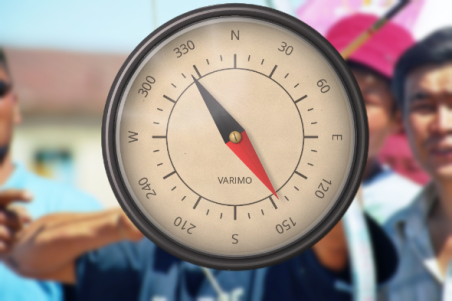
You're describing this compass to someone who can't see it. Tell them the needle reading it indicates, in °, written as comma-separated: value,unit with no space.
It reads 145,°
